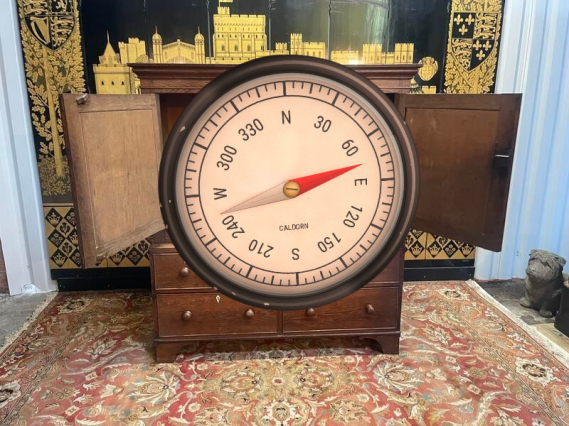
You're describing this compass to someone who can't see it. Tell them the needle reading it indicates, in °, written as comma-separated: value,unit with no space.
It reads 75,°
